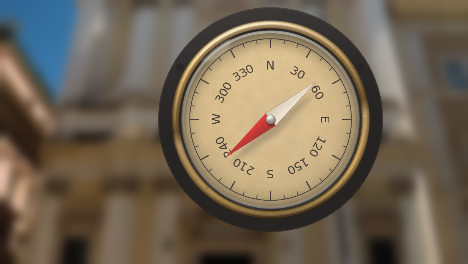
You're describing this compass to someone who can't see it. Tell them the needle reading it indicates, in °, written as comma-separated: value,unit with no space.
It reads 230,°
